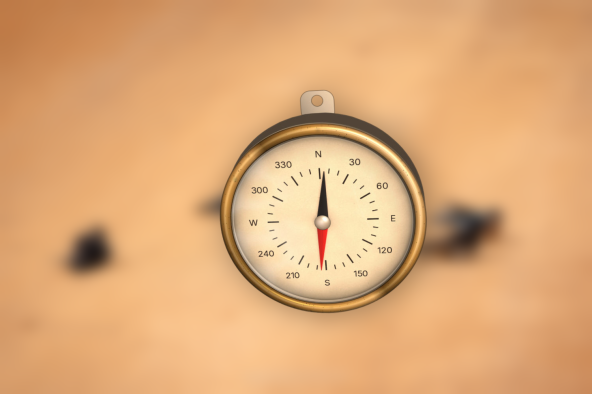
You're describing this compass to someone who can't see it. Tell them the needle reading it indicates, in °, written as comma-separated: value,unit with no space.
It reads 185,°
